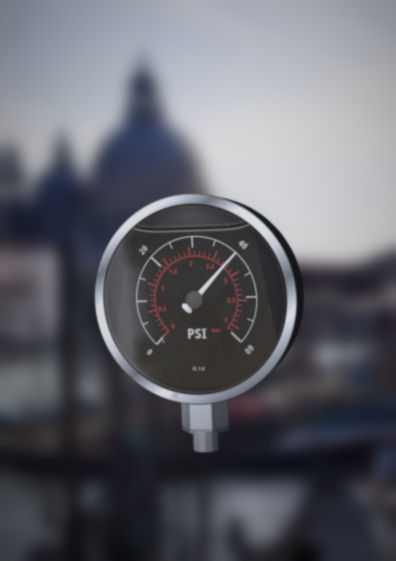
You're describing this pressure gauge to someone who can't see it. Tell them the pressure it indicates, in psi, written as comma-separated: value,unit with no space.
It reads 40,psi
